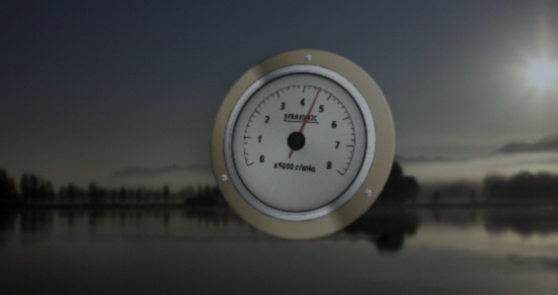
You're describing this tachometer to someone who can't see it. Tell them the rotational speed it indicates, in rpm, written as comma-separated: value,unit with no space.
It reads 4600,rpm
